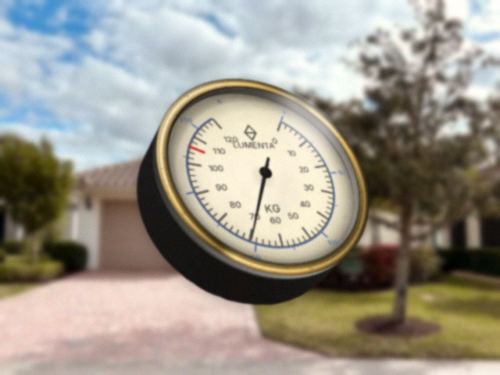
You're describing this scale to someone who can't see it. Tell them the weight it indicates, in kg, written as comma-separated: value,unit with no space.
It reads 70,kg
